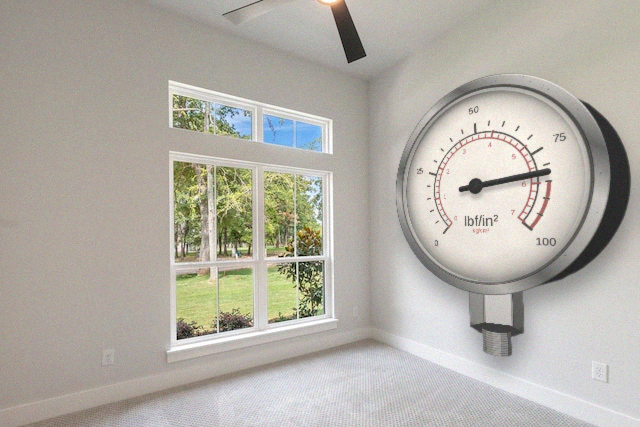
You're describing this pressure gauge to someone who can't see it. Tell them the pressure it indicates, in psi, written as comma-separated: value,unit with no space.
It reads 82.5,psi
